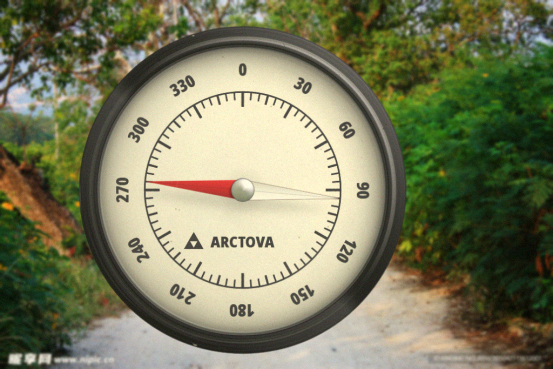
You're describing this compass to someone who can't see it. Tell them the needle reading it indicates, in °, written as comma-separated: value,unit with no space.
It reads 275,°
